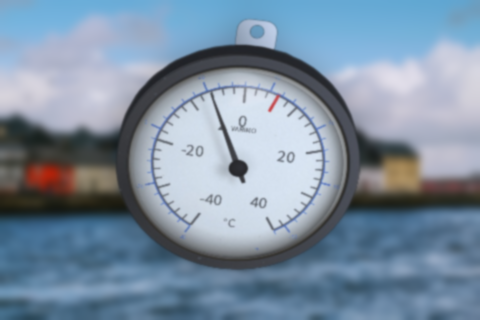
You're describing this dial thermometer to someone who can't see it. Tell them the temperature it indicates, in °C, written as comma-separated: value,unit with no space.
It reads -6,°C
